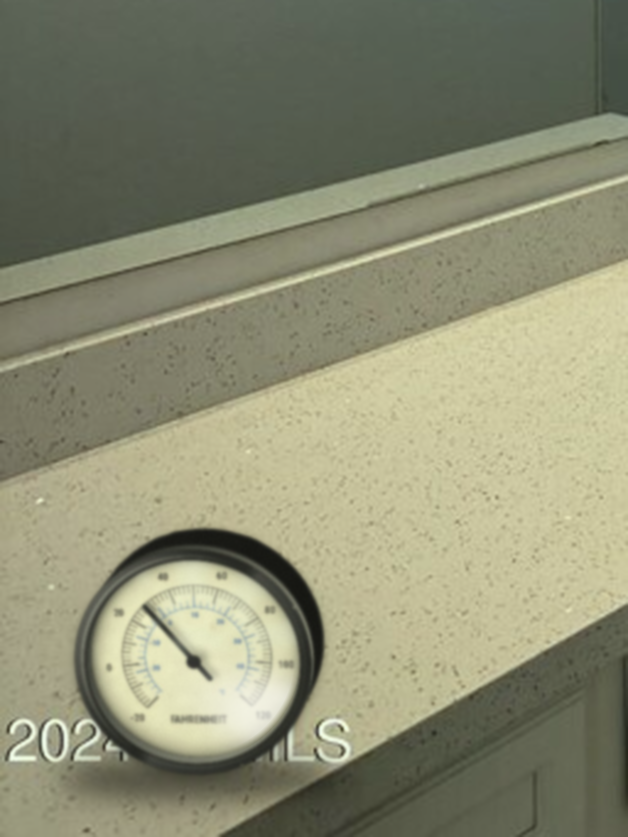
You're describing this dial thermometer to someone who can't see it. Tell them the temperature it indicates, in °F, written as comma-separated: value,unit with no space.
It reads 30,°F
